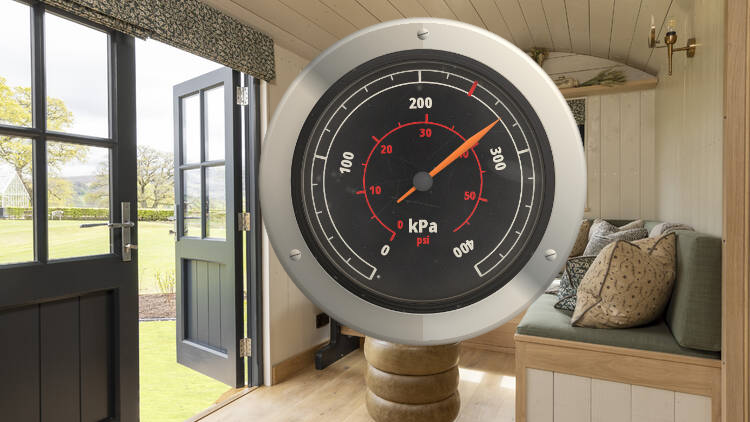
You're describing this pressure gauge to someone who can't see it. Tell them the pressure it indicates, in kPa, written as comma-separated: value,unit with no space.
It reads 270,kPa
